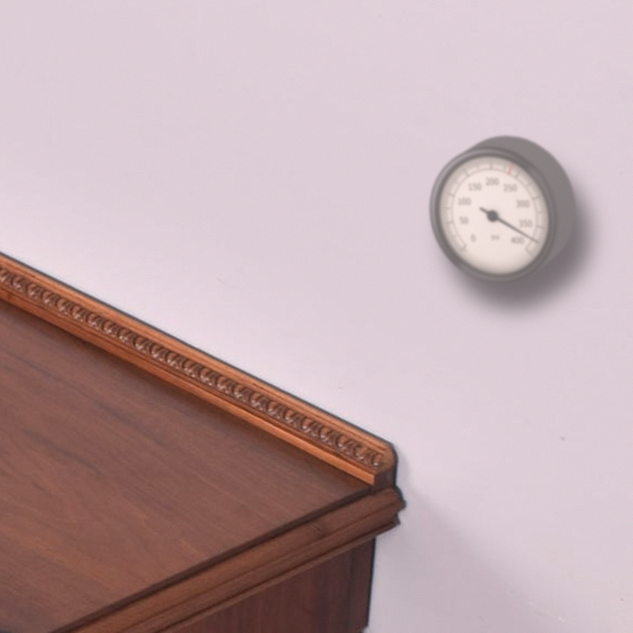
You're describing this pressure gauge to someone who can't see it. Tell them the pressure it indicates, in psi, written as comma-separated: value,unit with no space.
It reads 375,psi
